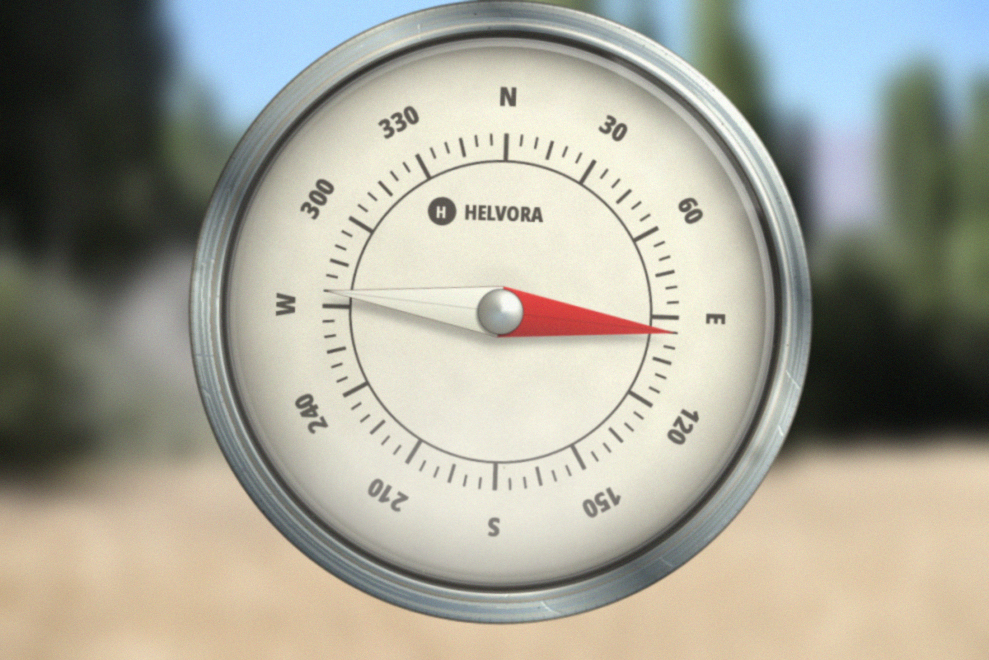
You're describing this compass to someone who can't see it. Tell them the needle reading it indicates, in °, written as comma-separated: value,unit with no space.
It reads 95,°
